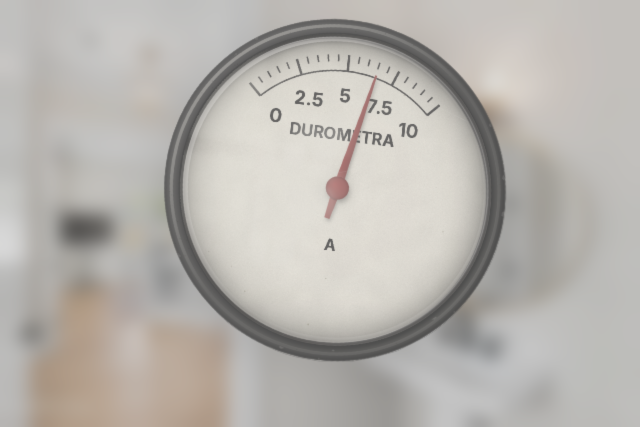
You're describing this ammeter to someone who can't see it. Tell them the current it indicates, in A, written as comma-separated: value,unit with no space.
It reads 6.5,A
